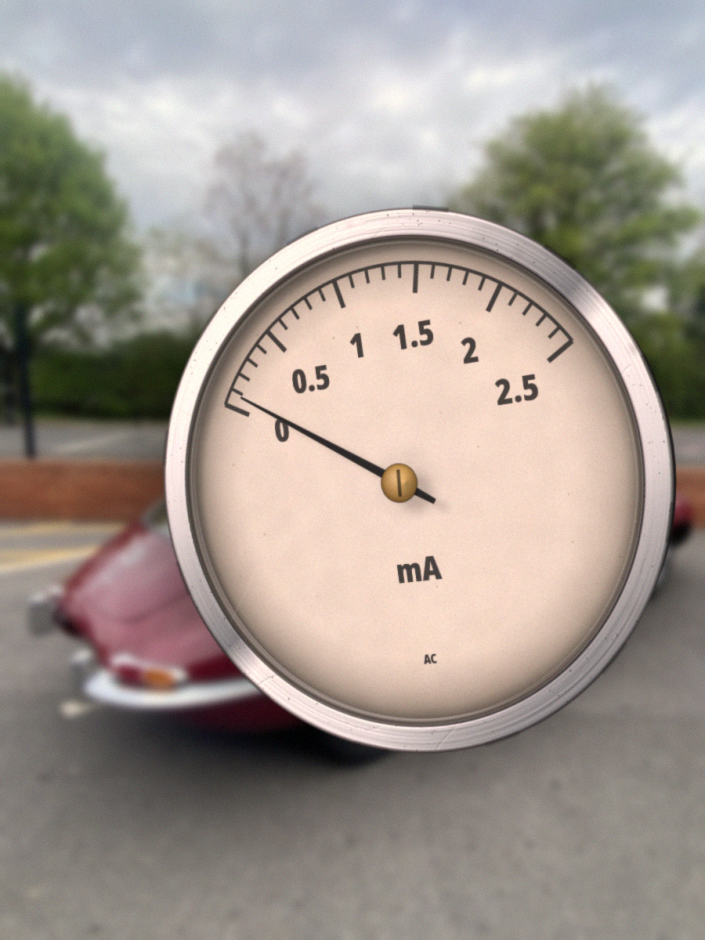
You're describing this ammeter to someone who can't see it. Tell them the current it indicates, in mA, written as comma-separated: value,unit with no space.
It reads 0.1,mA
